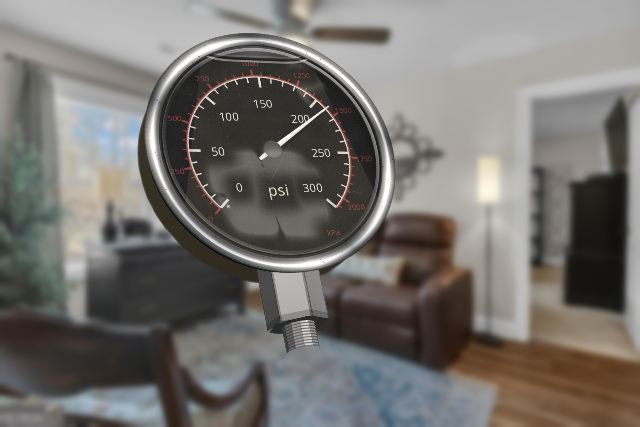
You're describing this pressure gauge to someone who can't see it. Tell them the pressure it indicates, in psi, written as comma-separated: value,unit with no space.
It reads 210,psi
